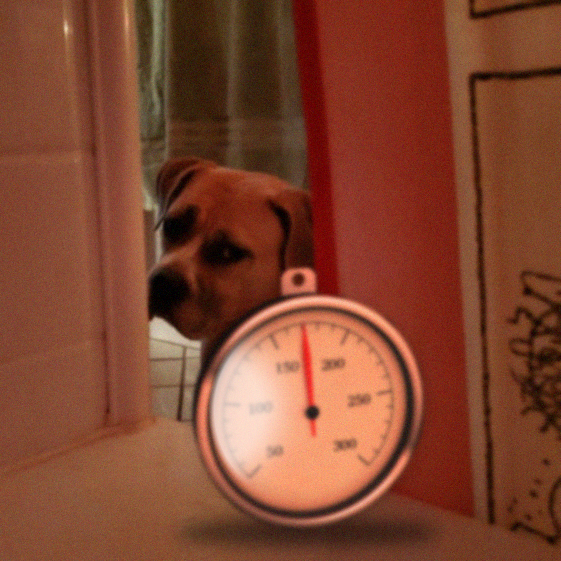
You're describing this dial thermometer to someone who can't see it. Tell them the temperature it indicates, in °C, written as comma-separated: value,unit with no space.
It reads 170,°C
